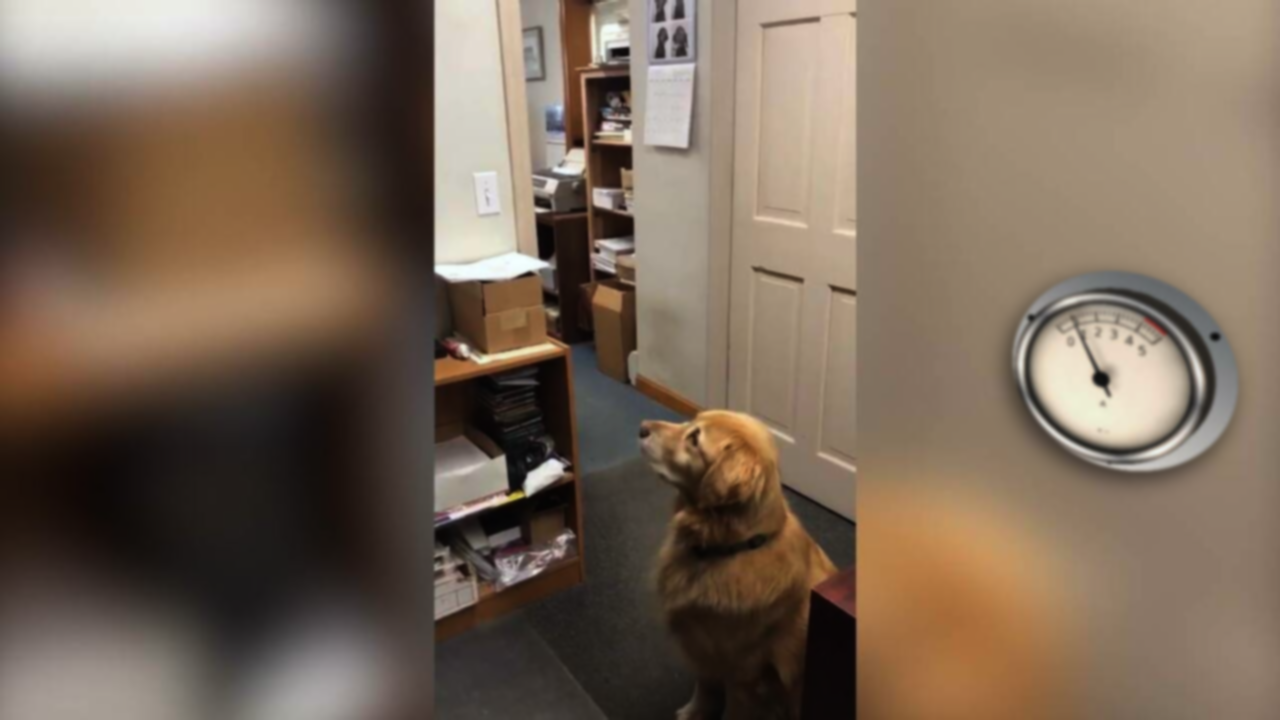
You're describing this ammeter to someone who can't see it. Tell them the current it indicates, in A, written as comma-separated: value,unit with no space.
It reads 1,A
